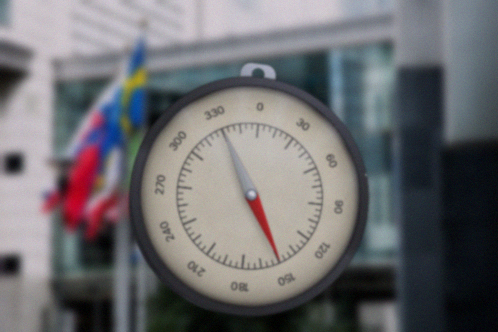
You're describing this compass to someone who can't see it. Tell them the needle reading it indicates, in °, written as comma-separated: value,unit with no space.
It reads 150,°
